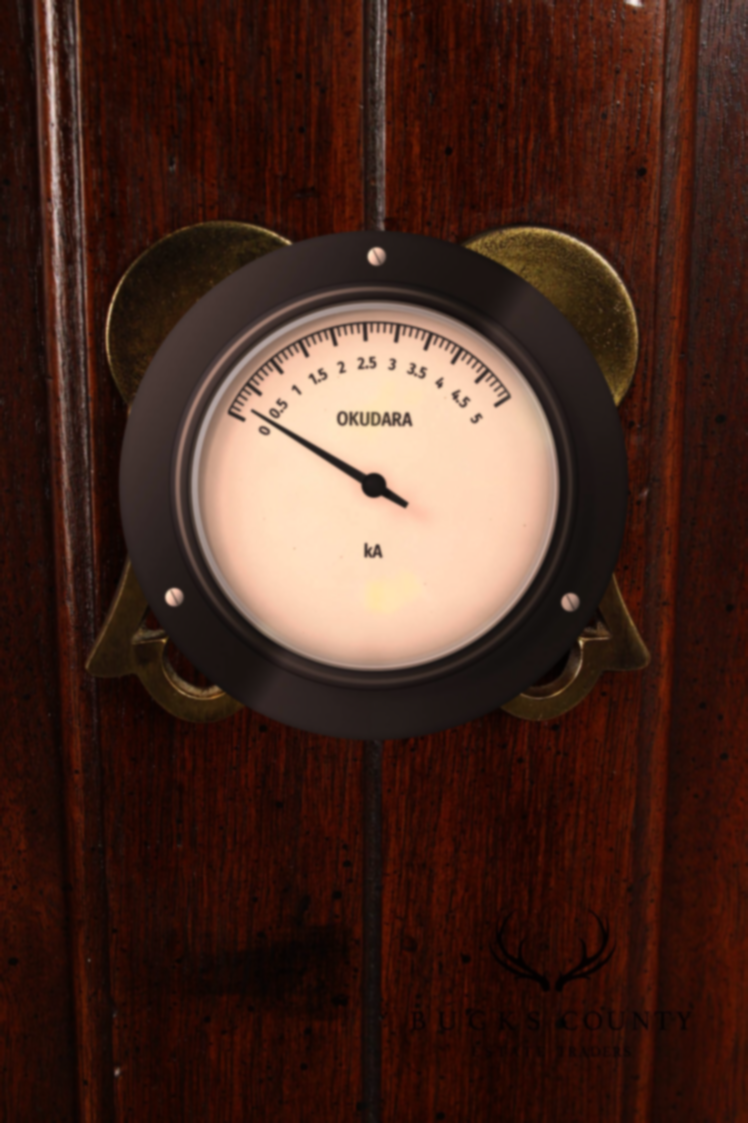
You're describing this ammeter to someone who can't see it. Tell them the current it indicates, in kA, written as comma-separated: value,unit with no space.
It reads 0.2,kA
